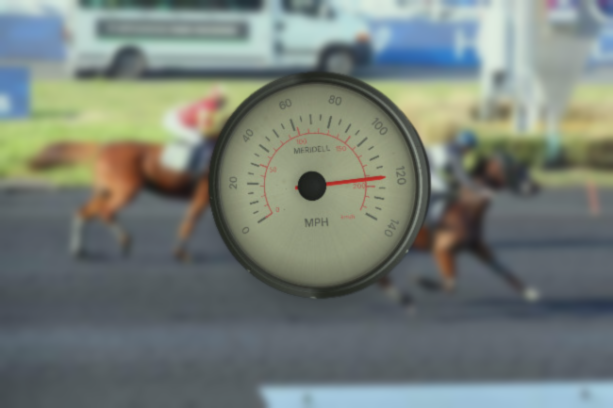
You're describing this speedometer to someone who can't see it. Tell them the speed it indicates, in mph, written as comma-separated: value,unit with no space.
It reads 120,mph
